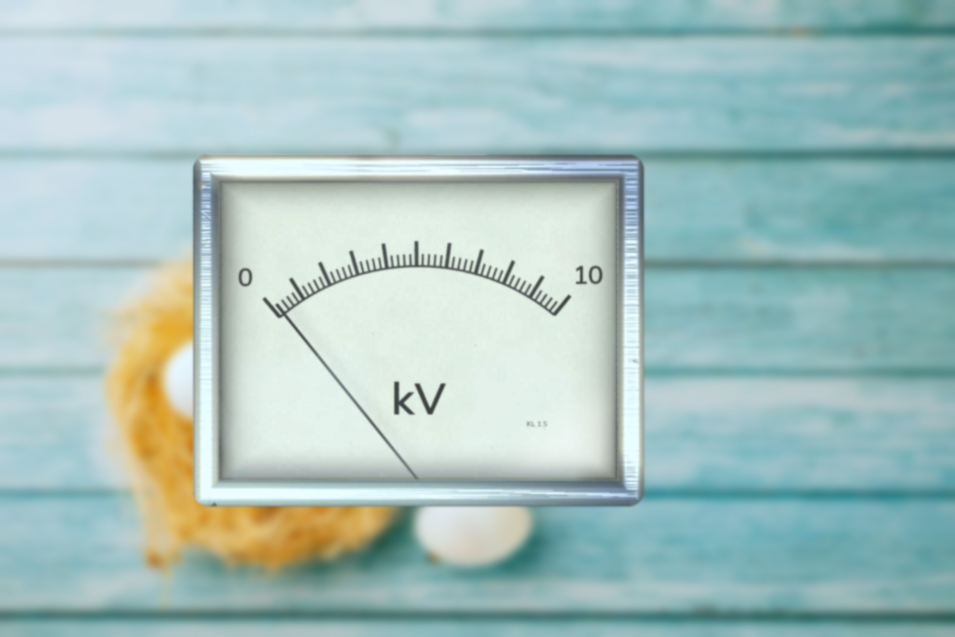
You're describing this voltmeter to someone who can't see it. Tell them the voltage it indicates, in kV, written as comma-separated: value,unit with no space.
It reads 0.2,kV
